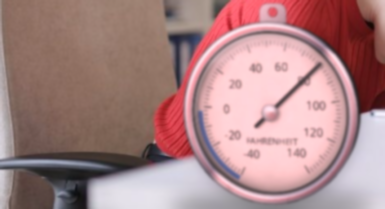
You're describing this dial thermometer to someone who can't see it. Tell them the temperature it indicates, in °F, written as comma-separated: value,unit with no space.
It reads 80,°F
